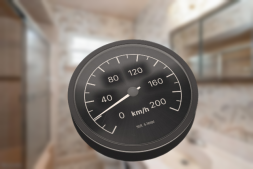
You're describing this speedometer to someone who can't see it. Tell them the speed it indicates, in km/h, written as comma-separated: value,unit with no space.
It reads 20,km/h
